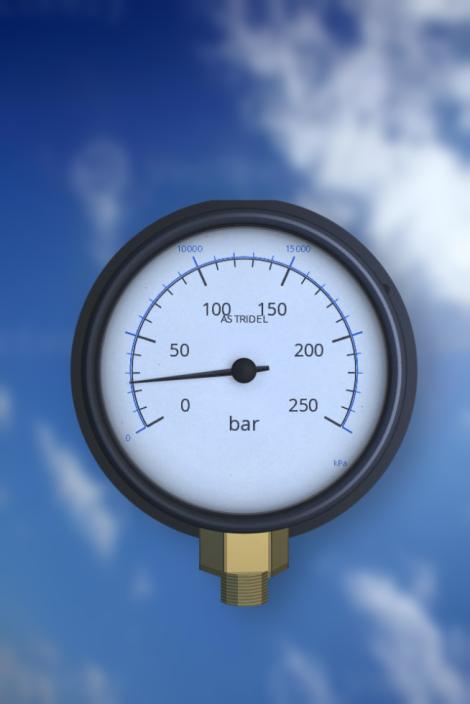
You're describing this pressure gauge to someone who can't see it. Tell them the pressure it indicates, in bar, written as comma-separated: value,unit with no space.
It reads 25,bar
